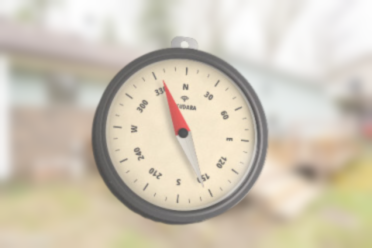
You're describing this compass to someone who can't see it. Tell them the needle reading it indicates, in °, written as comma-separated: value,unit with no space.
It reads 335,°
